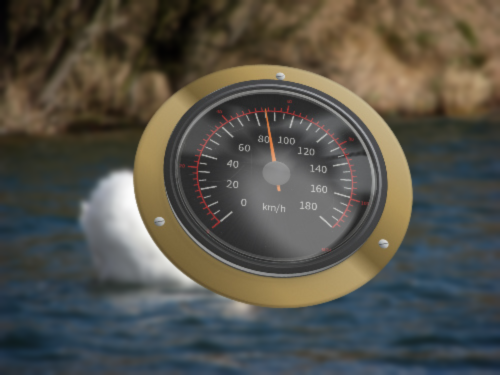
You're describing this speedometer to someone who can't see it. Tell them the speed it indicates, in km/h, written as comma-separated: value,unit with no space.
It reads 85,km/h
